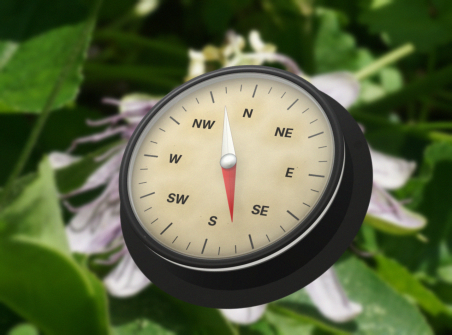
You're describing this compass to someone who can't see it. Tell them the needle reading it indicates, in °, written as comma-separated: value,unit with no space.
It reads 160,°
